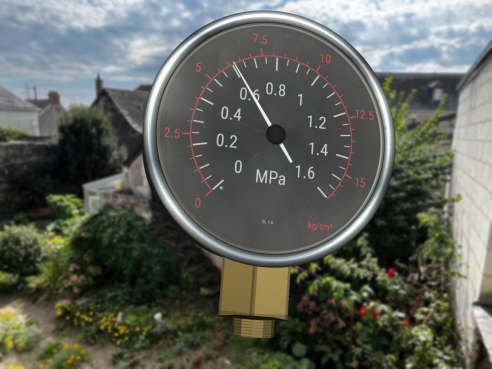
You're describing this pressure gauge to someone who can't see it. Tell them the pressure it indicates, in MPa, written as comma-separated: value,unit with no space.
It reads 0.6,MPa
